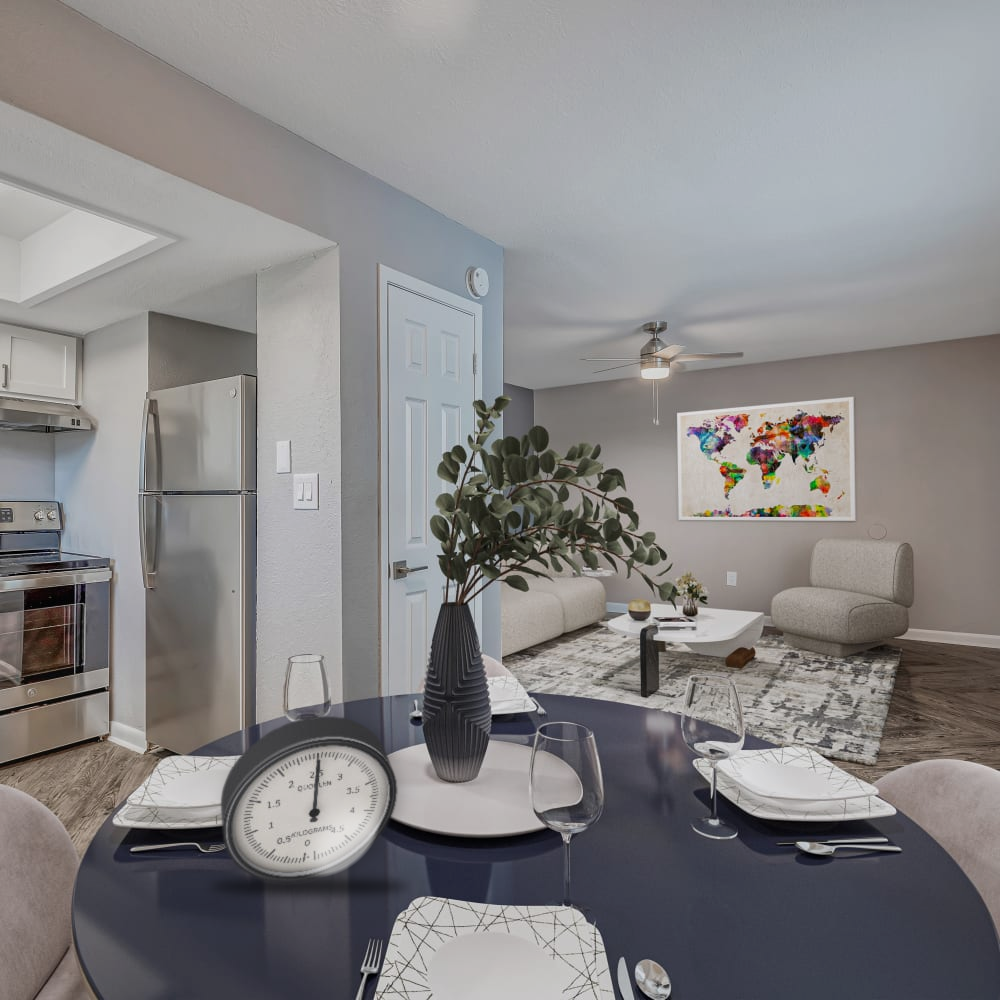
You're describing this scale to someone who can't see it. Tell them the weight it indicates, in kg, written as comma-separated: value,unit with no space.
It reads 2.5,kg
